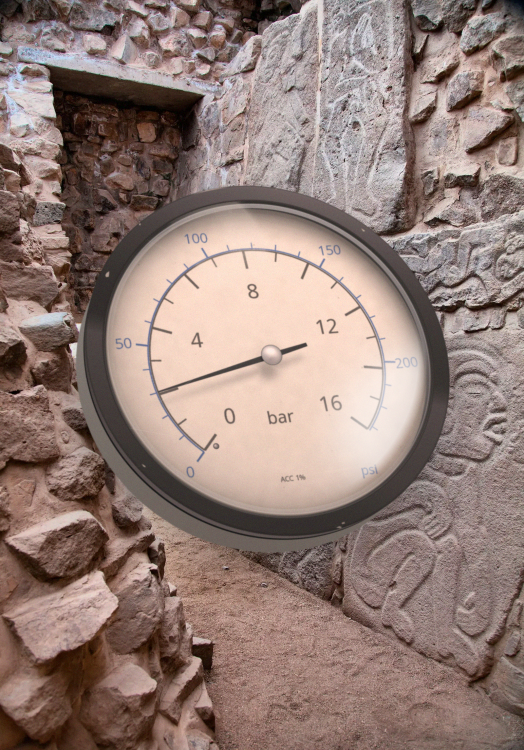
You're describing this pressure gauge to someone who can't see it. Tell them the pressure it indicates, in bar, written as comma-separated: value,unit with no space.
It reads 2,bar
